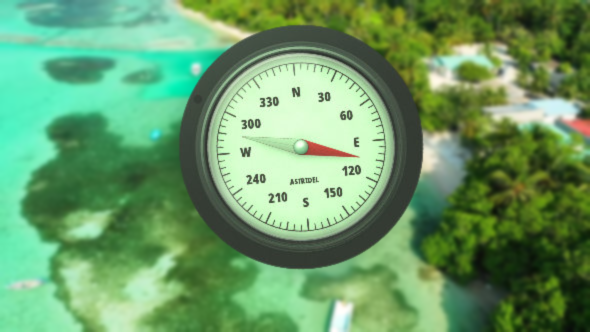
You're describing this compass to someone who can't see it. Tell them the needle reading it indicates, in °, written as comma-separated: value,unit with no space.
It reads 105,°
